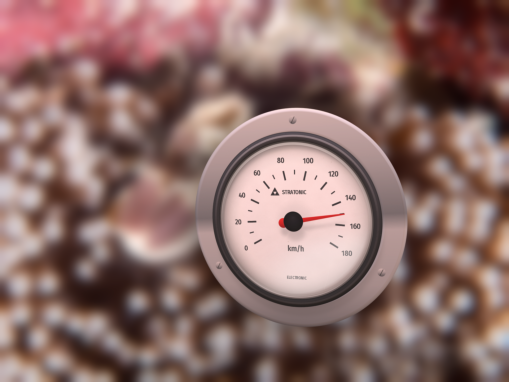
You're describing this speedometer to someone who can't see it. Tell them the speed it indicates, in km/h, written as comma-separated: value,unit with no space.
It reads 150,km/h
